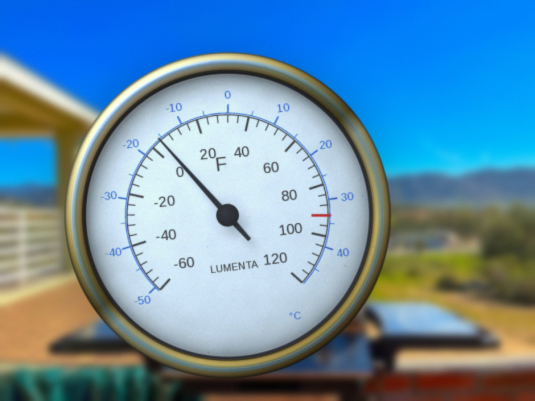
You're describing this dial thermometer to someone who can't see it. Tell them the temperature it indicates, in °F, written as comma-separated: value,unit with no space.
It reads 4,°F
